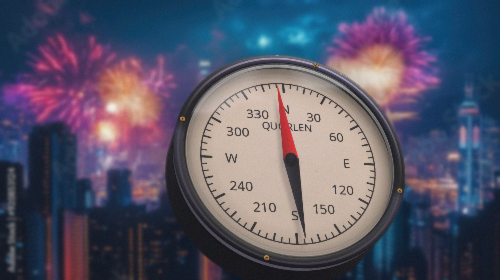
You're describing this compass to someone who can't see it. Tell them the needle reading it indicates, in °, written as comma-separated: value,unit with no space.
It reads 355,°
